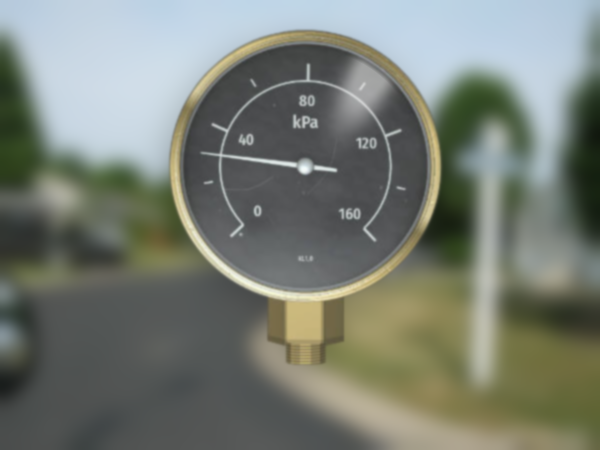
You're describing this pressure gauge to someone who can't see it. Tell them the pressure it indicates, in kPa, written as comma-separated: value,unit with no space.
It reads 30,kPa
